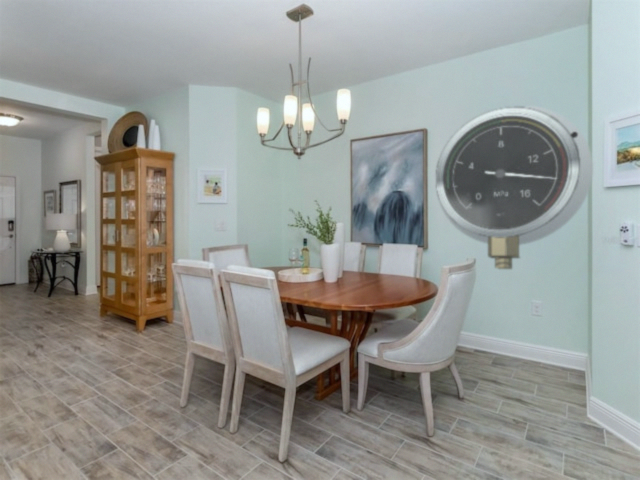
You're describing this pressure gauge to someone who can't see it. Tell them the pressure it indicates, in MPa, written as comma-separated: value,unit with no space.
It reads 14,MPa
